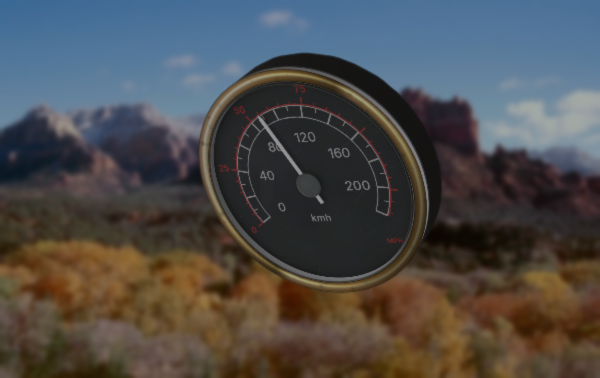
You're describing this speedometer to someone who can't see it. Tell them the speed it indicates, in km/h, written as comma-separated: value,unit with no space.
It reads 90,km/h
